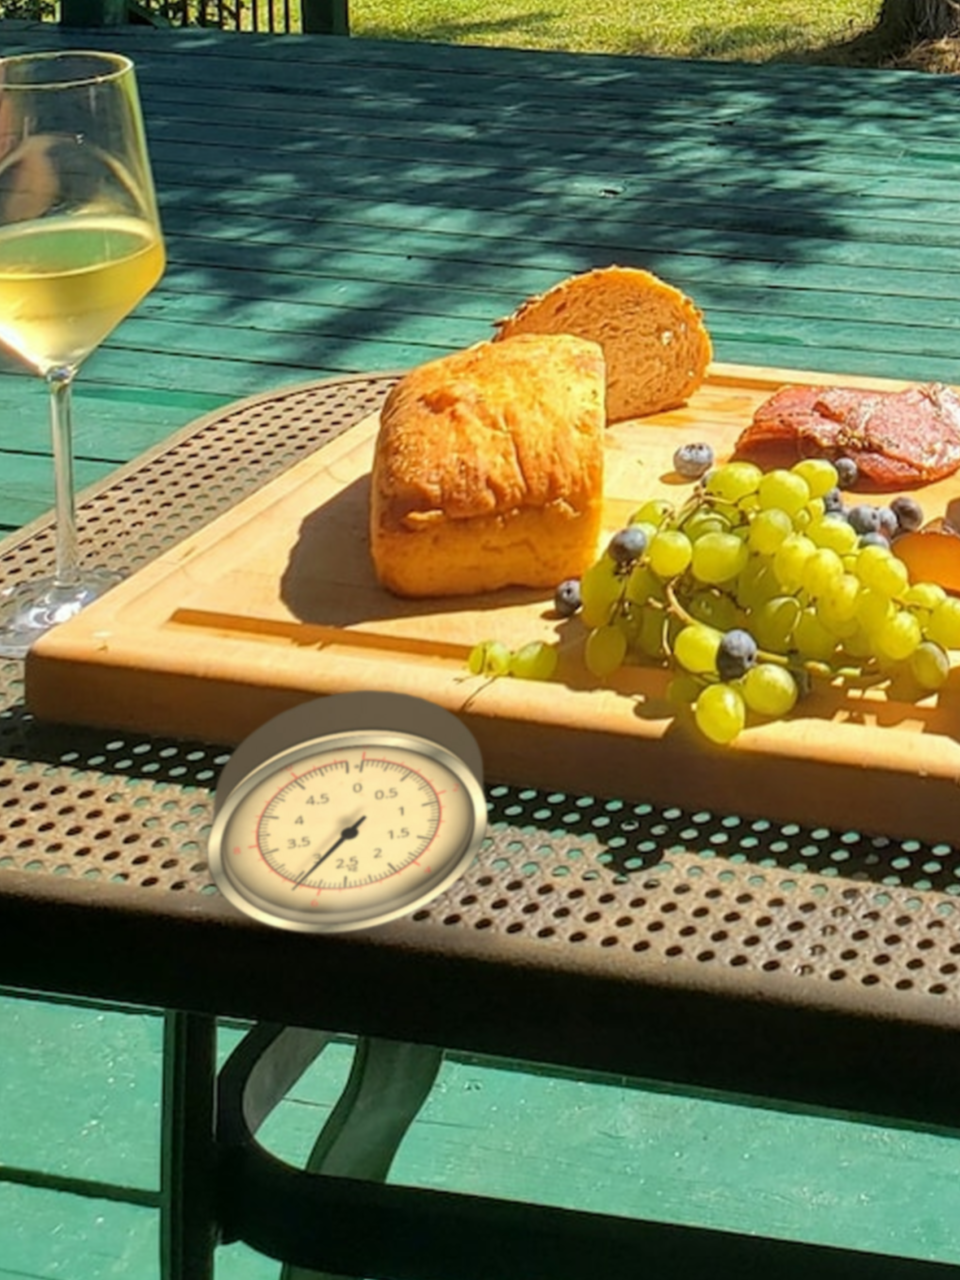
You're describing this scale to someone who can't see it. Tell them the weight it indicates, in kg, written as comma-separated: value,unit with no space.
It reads 3,kg
